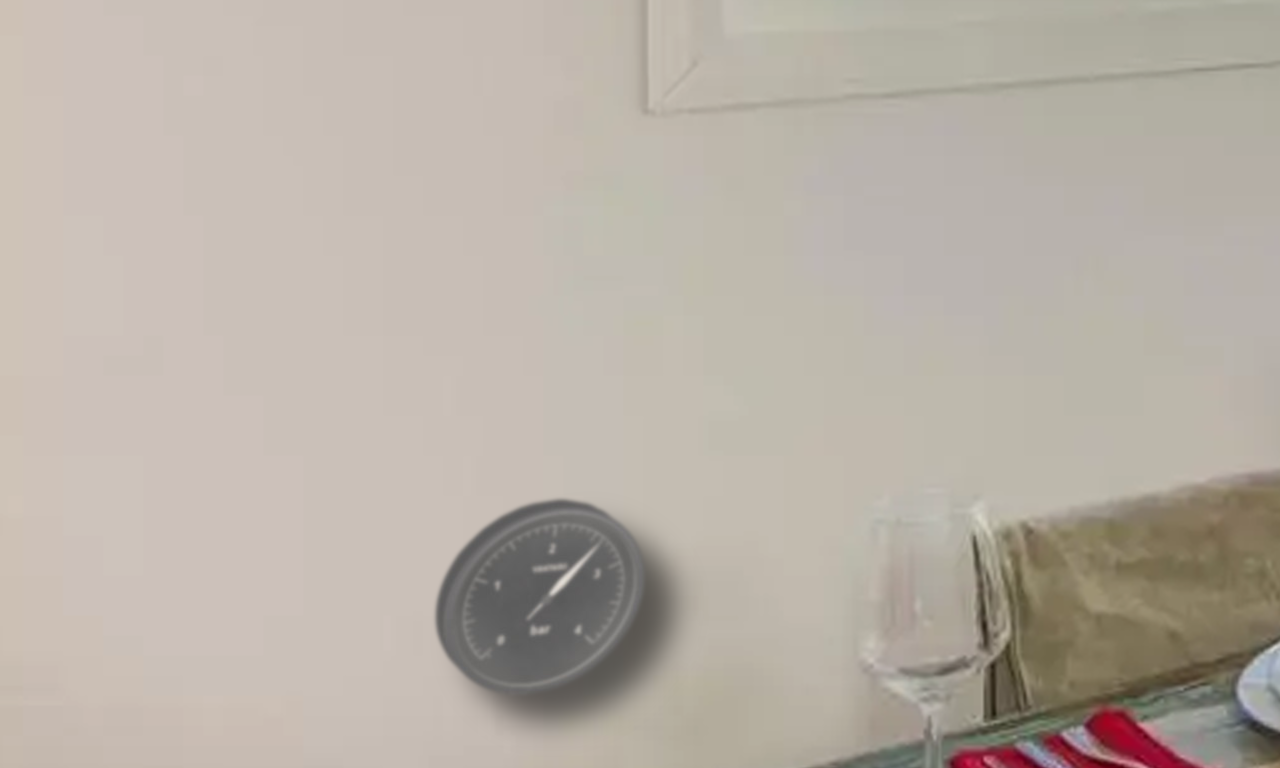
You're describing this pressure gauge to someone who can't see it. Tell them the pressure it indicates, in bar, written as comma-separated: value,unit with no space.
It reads 2.6,bar
